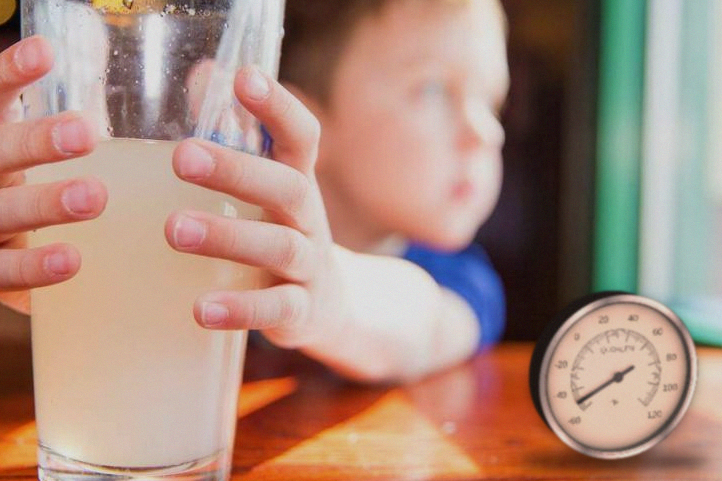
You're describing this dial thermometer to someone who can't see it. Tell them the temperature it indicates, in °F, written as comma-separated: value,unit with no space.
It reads -50,°F
